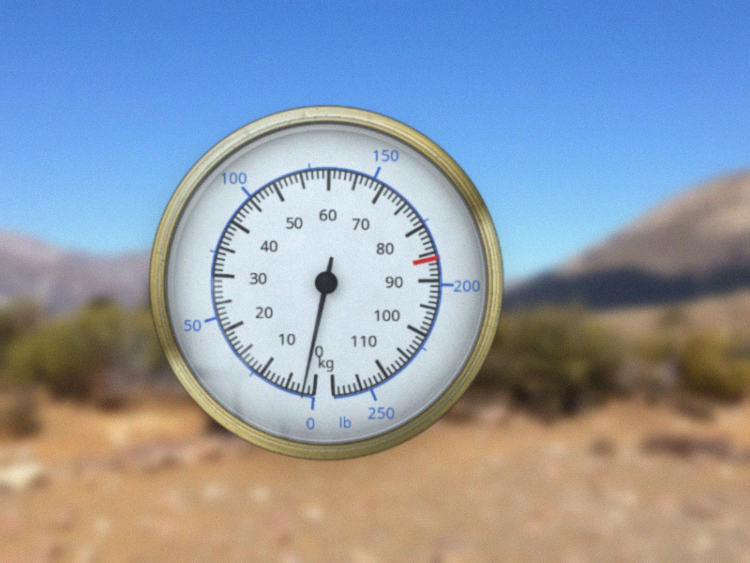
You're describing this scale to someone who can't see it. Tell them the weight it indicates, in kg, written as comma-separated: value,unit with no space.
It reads 2,kg
